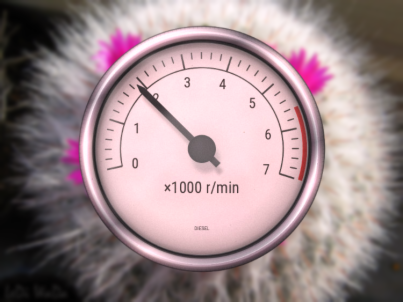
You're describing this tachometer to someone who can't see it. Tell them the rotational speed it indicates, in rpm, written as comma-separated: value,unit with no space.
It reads 1900,rpm
